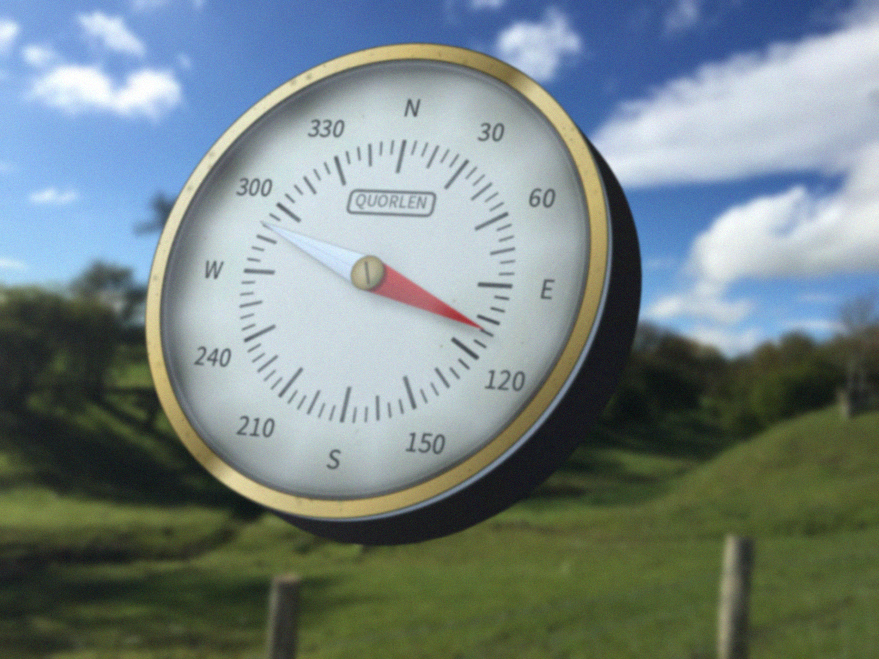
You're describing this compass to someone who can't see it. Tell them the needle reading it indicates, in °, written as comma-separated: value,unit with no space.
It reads 110,°
